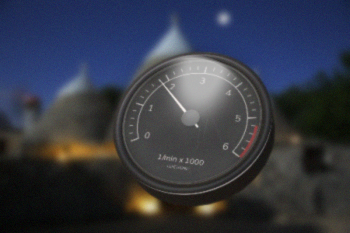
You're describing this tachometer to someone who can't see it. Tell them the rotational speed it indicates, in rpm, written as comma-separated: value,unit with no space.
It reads 1800,rpm
